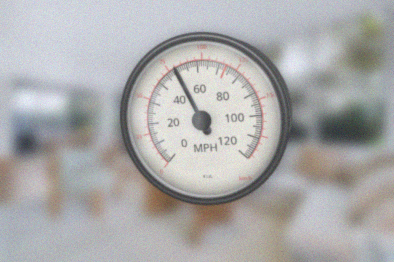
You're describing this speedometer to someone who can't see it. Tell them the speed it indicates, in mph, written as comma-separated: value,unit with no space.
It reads 50,mph
